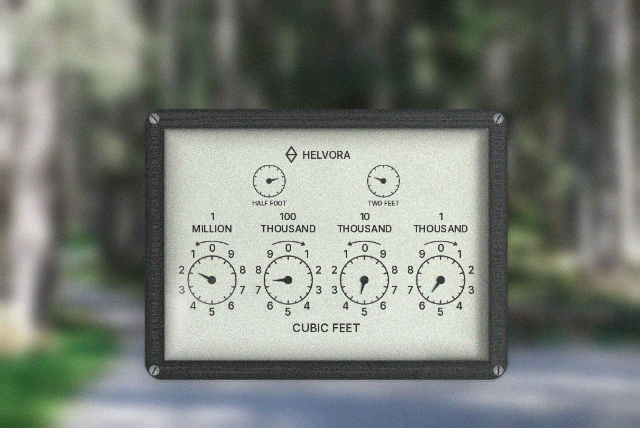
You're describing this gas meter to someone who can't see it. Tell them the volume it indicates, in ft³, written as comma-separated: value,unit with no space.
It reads 174600,ft³
